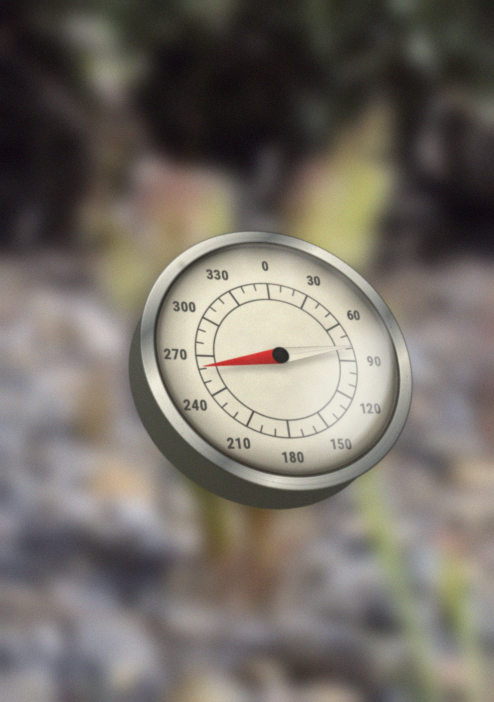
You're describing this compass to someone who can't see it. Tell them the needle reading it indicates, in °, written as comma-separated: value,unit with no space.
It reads 260,°
